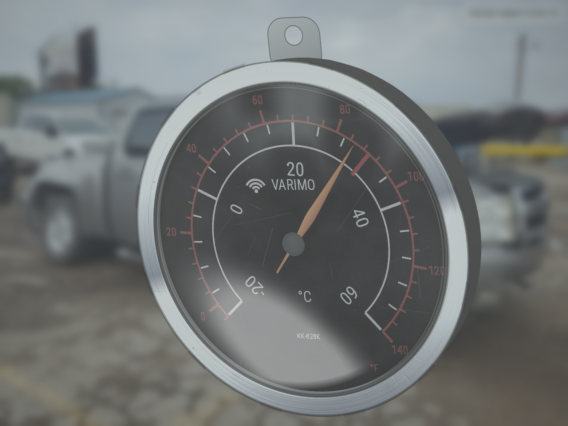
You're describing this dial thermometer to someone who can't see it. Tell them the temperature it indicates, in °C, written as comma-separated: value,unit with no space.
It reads 30,°C
